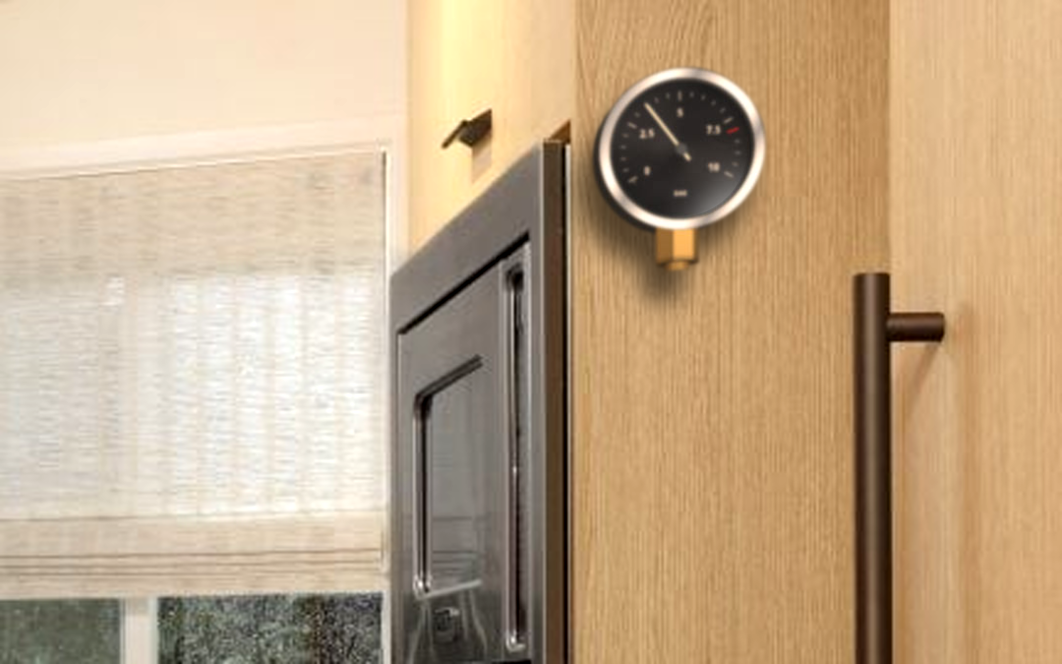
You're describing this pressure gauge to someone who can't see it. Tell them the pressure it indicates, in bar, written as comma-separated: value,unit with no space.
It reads 3.5,bar
